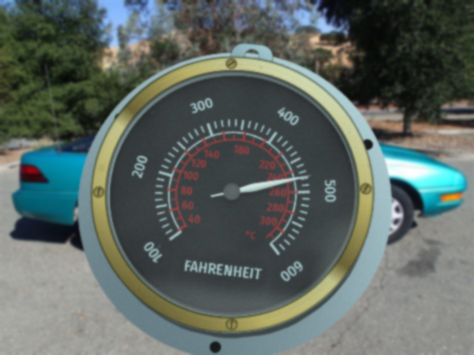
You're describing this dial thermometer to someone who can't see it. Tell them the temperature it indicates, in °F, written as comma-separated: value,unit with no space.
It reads 480,°F
